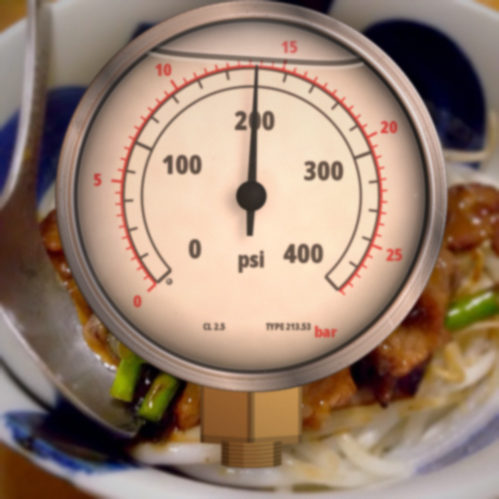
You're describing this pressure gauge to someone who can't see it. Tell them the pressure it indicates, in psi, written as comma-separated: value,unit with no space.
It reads 200,psi
